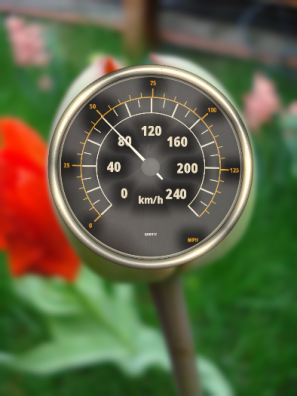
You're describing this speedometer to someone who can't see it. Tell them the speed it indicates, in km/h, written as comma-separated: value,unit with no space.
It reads 80,km/h
